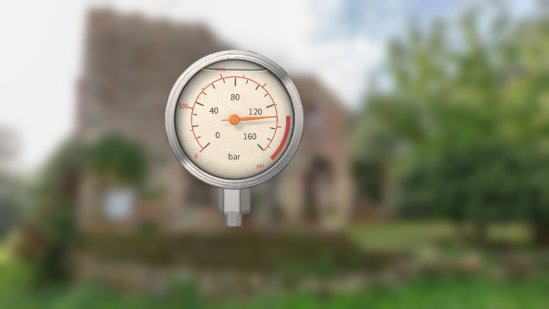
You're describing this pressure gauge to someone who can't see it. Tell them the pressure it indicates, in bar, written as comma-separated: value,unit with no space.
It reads 130,bar
